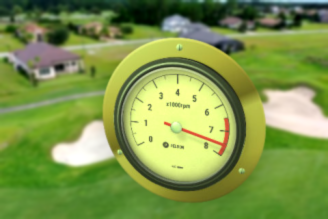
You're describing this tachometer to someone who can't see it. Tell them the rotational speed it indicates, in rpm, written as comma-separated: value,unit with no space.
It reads 7500,rpm
